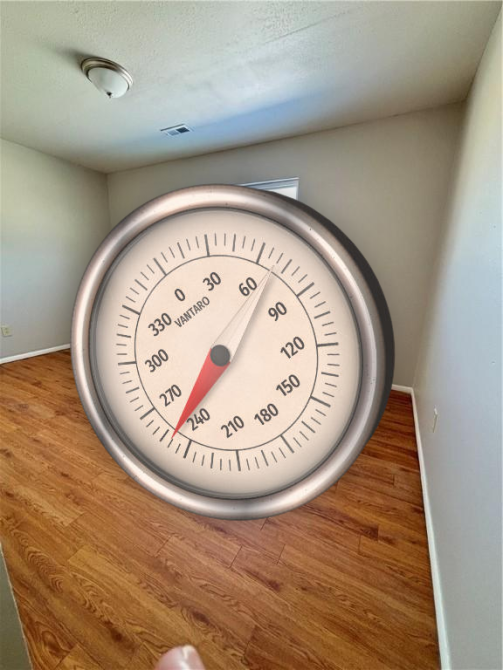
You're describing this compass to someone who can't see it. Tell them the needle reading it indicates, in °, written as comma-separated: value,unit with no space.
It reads 250,°
